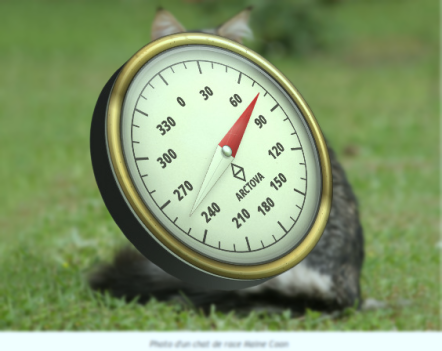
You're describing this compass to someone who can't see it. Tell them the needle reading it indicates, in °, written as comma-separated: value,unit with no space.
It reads 75,°
